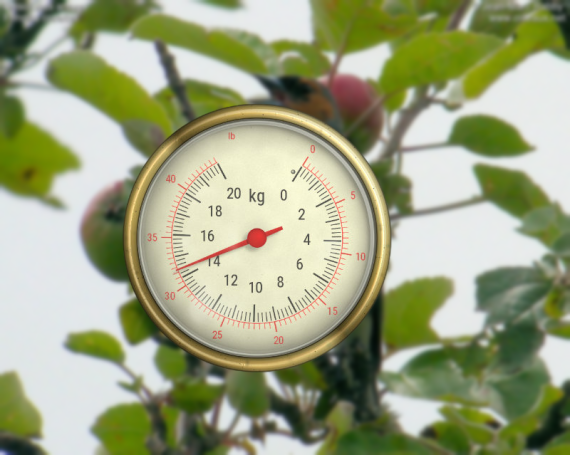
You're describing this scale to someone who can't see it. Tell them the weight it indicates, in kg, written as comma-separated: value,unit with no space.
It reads 14.4,kg
